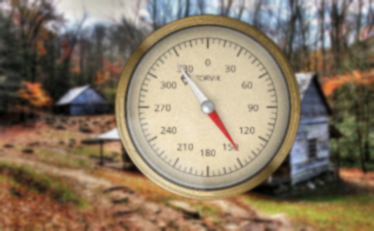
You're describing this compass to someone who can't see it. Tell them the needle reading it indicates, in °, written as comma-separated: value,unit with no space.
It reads 145,°
